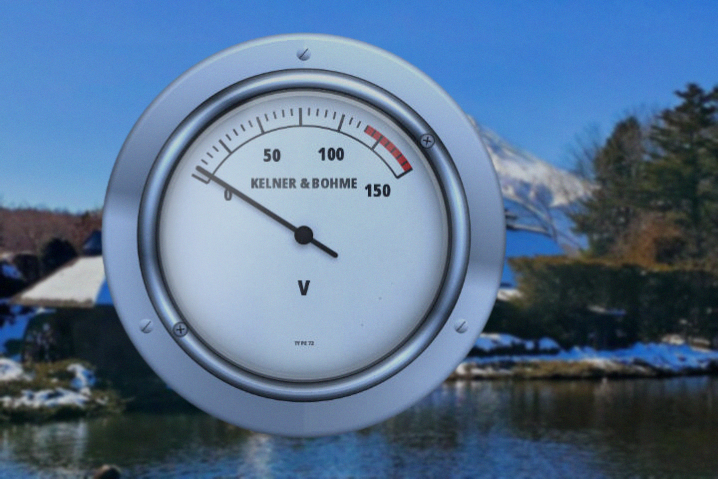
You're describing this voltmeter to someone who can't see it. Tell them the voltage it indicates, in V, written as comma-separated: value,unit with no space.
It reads 5,V
